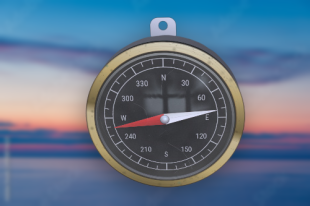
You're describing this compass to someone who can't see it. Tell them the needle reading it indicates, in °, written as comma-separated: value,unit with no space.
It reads 260,°
